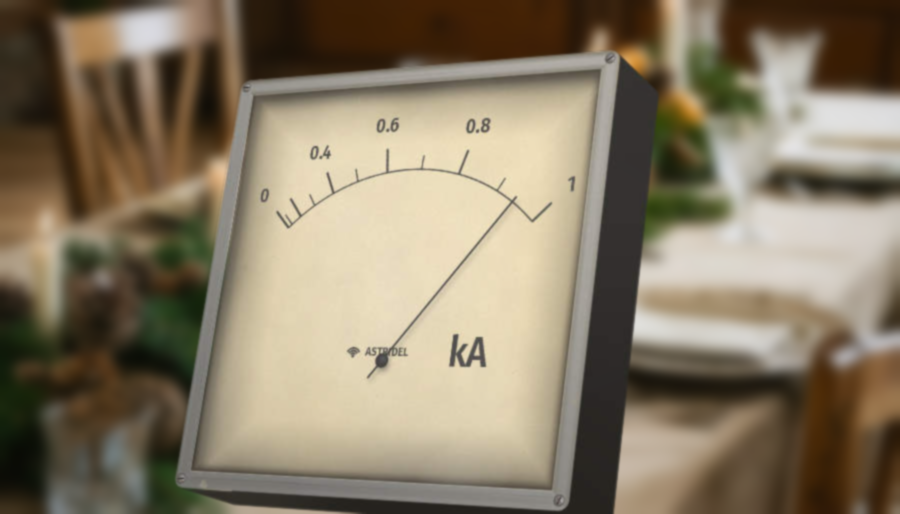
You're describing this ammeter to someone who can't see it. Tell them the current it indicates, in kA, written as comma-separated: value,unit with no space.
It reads 0.95,kA
